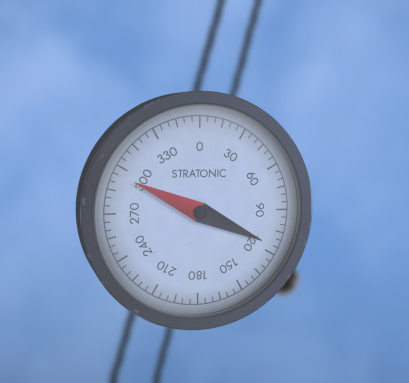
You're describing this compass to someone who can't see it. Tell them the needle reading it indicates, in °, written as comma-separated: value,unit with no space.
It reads 295,°
